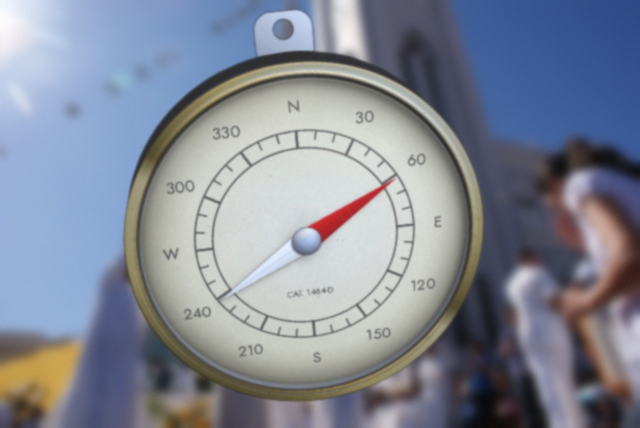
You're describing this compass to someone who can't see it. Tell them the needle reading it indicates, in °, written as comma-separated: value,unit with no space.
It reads 60,°
